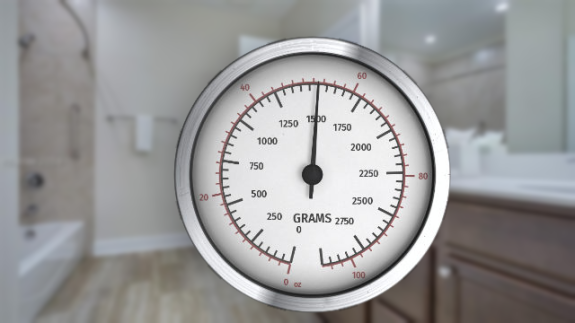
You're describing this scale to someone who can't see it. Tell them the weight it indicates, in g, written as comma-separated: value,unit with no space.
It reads 1500,g
